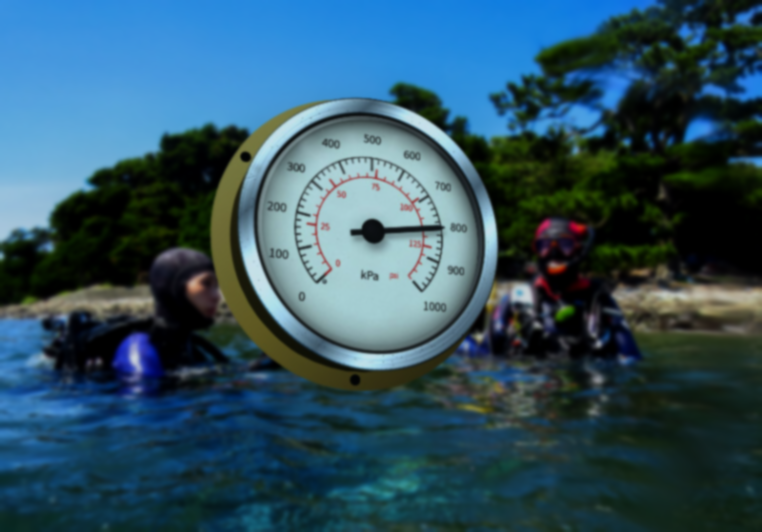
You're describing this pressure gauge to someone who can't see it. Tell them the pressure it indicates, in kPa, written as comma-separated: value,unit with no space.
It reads 800,kPa
